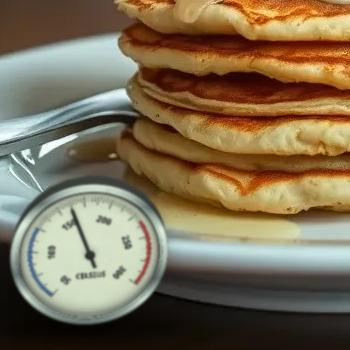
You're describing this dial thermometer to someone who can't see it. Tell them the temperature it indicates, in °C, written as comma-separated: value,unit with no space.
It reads 162.5,°C
